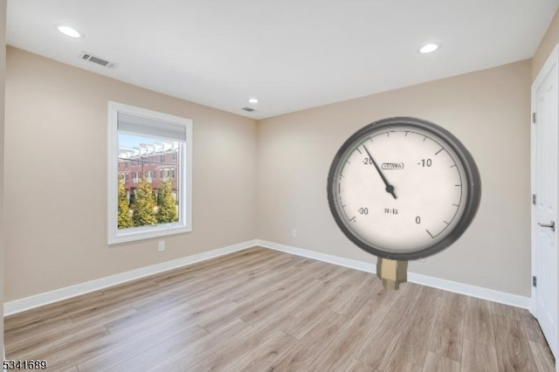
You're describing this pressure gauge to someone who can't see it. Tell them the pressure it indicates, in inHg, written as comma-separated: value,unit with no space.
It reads -19,inHg
